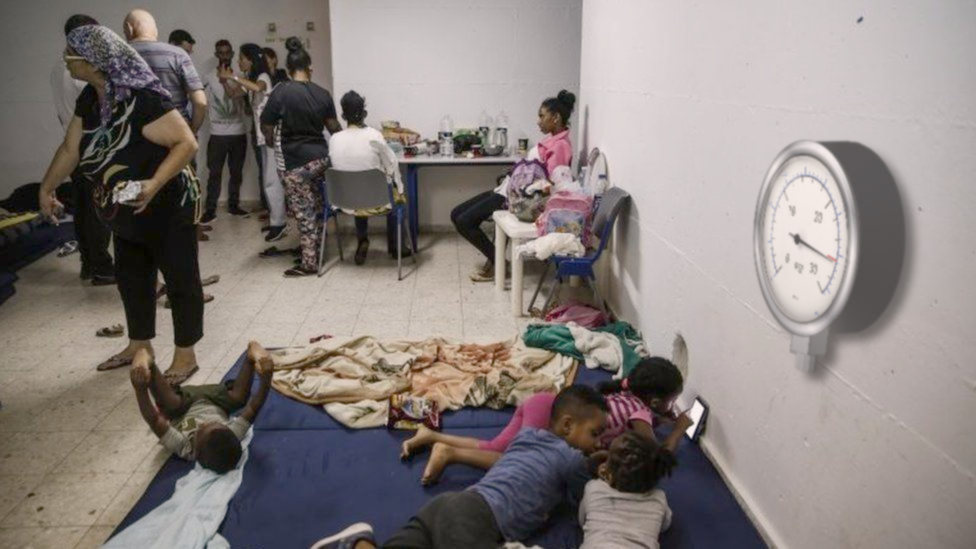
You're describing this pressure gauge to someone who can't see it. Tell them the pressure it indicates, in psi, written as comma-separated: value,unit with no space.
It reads 26,psi
